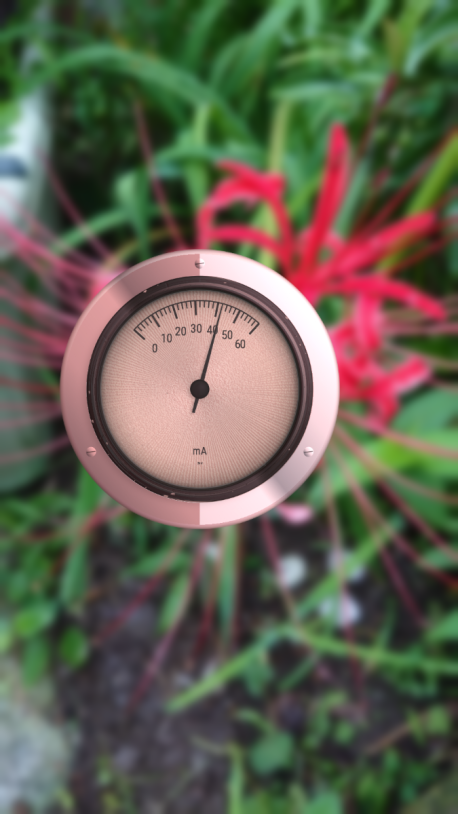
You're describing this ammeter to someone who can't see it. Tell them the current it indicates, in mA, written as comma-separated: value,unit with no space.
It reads 42,mA
